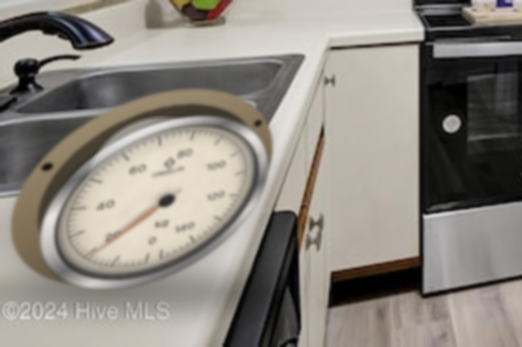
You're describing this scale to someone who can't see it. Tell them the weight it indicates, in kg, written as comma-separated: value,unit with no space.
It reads 20,kg
